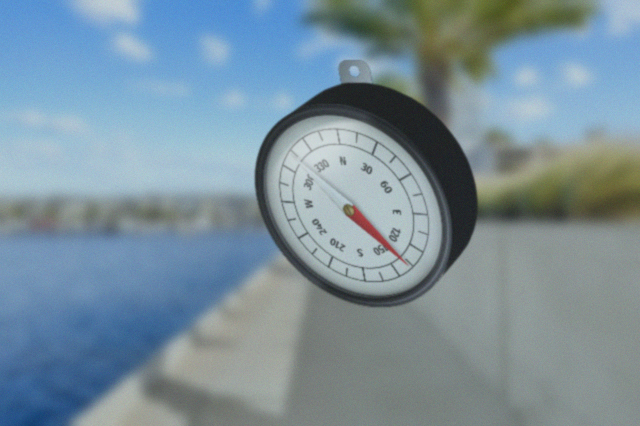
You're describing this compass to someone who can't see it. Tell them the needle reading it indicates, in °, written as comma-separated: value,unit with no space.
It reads 135,°
